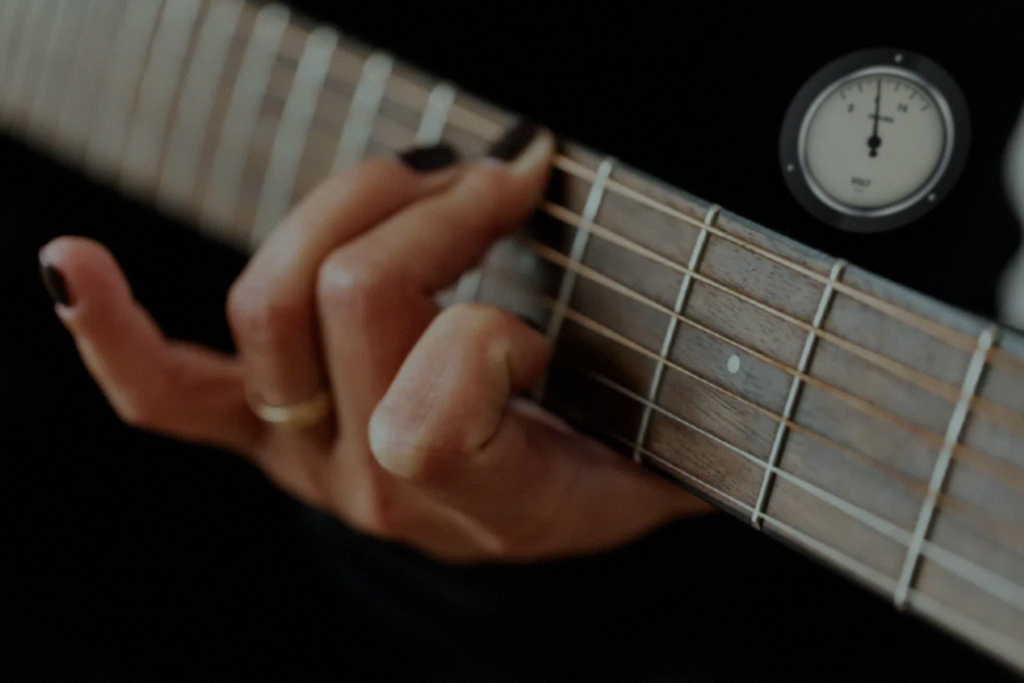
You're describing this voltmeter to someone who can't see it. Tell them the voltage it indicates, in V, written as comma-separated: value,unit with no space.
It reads 8,V
